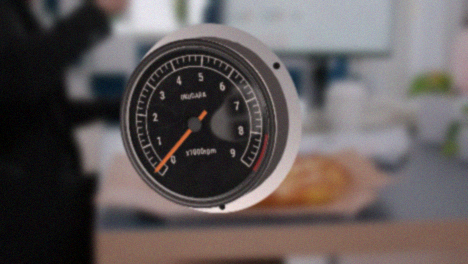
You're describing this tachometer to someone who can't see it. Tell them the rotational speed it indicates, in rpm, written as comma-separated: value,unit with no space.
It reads 200,rpm
